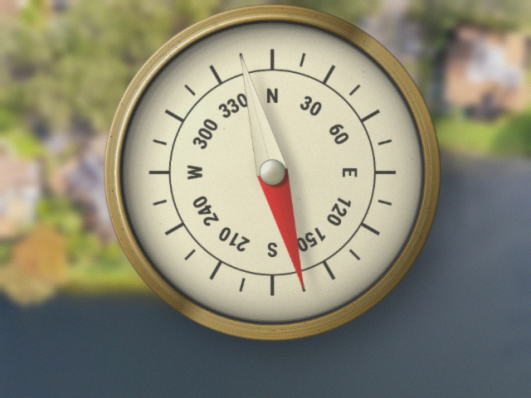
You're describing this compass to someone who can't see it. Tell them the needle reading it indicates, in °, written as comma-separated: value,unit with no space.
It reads 165,°
